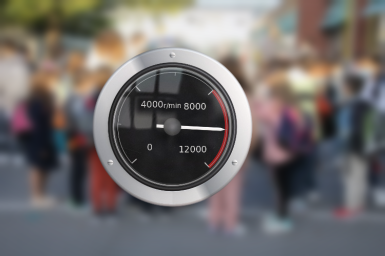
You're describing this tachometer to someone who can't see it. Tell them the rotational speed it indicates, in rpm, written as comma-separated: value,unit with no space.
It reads 10000,rpm
